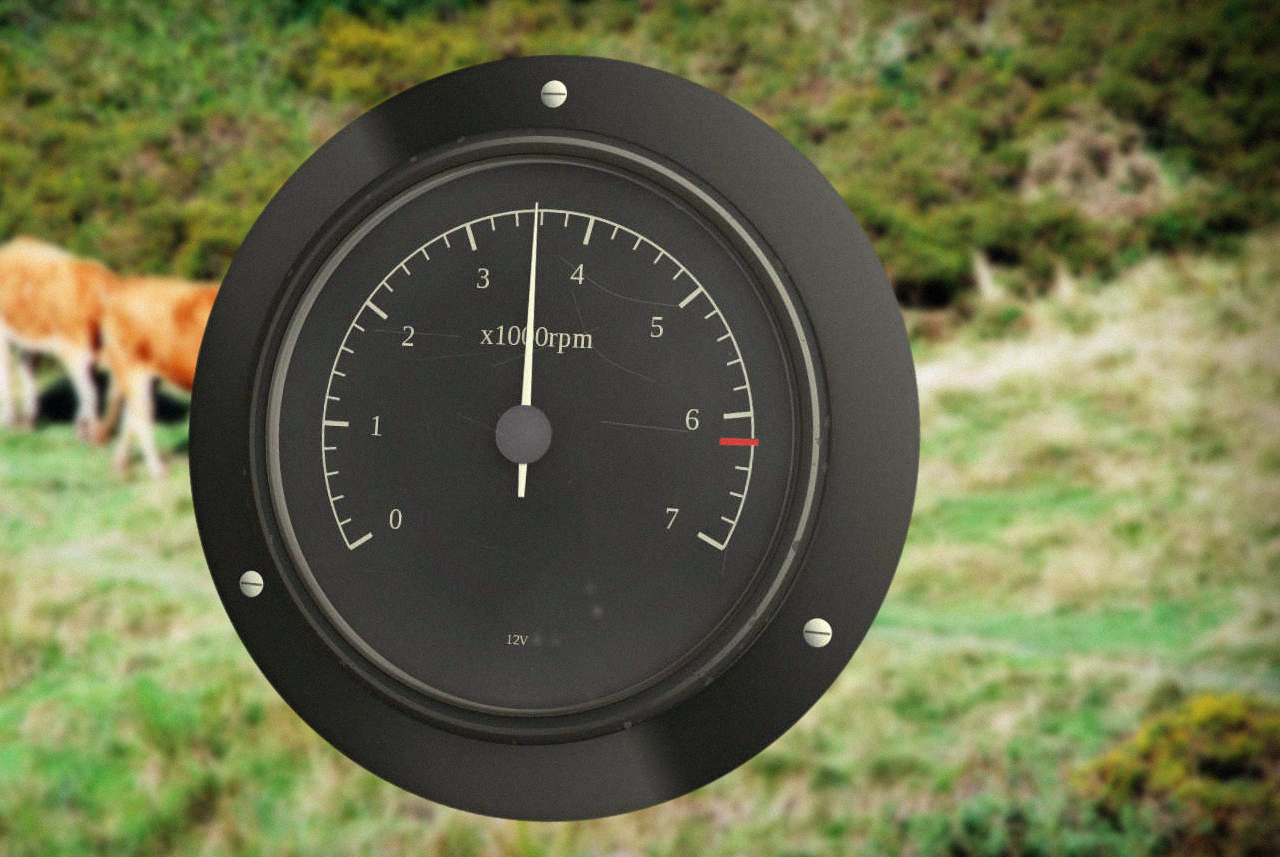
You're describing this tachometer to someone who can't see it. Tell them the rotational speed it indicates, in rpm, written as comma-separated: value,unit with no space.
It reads 3600,rpm
